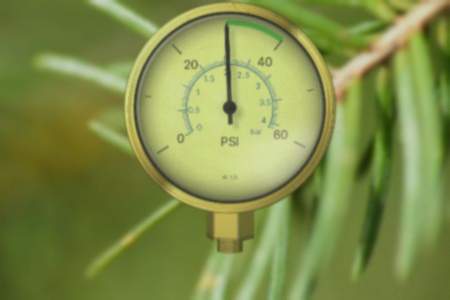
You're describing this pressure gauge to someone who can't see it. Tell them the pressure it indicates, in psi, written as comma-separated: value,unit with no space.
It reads 30,psi
